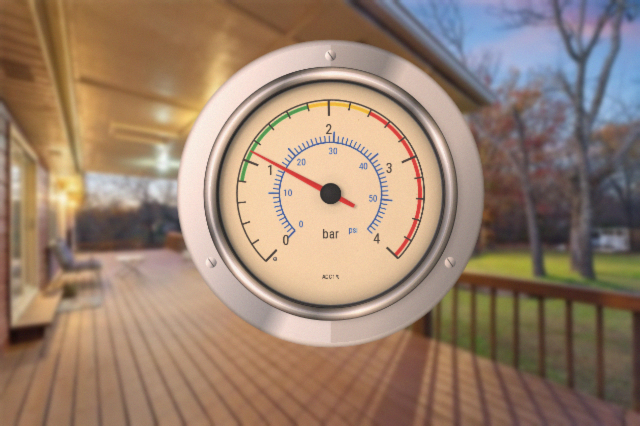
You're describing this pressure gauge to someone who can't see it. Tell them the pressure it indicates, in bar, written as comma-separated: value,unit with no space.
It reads 1.1,bar
